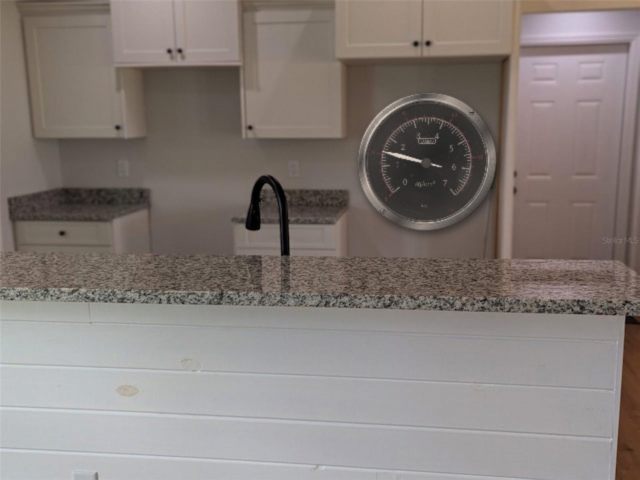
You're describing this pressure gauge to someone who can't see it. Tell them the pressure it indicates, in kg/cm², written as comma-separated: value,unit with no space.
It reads 1.5,kg/cm²
